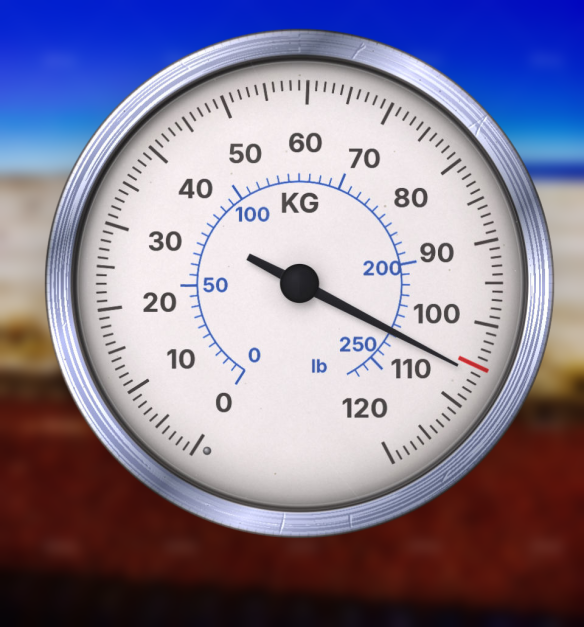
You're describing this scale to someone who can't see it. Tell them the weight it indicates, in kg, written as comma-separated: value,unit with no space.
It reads 106,kg
